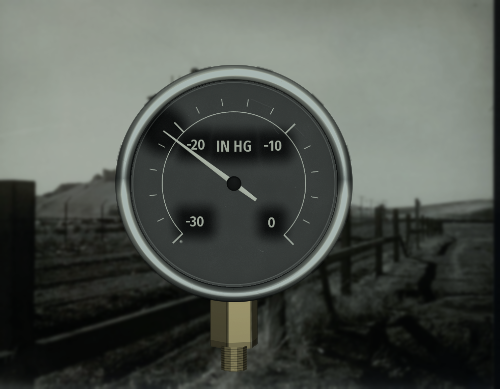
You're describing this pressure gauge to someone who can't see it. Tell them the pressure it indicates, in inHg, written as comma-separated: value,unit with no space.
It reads -21,inHg
